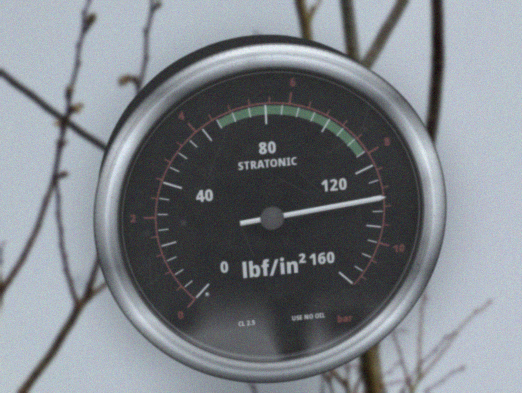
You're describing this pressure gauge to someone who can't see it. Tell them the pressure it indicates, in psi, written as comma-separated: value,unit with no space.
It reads 130,psi
